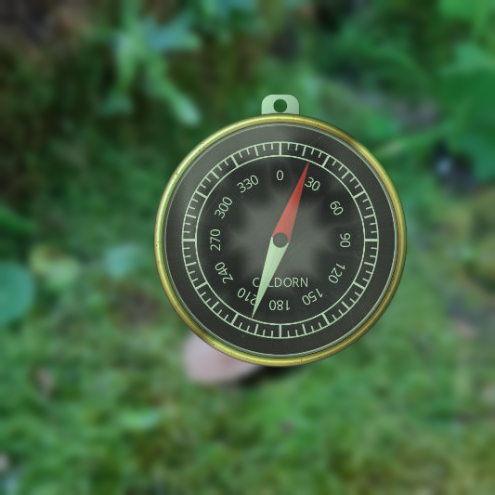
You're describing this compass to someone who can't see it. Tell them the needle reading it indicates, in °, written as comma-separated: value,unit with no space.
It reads 20,°
